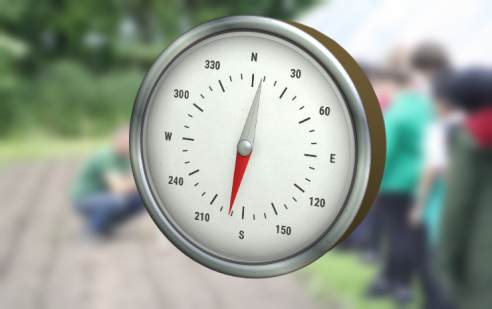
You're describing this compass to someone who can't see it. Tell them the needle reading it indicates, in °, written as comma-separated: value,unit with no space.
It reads 190,°
